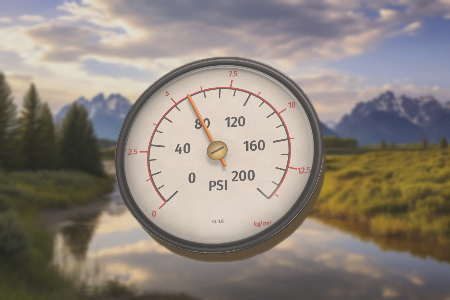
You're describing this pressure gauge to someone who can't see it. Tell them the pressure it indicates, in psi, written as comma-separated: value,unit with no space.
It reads 80,psi
